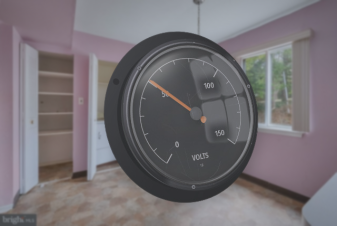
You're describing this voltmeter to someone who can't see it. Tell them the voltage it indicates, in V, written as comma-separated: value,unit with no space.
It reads 50,V
